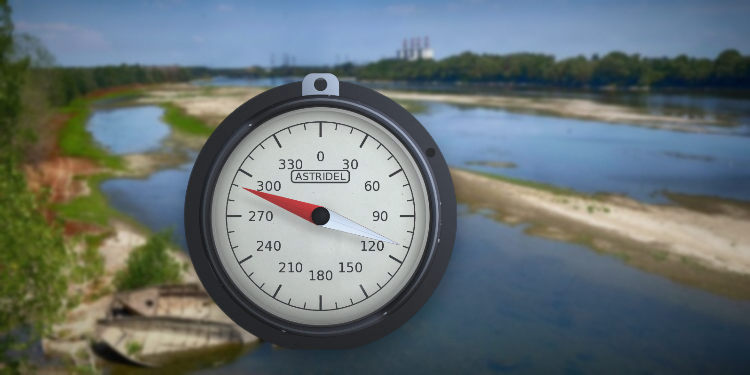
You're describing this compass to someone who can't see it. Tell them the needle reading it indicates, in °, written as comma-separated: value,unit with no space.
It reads 290,°
